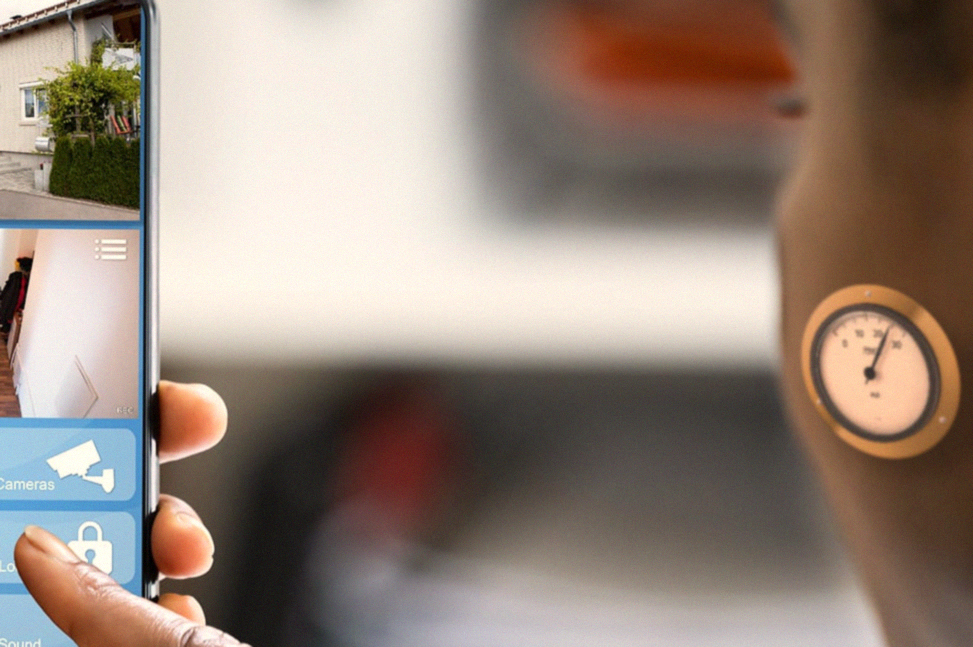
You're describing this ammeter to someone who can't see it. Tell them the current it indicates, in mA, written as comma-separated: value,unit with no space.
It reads 25,mA
